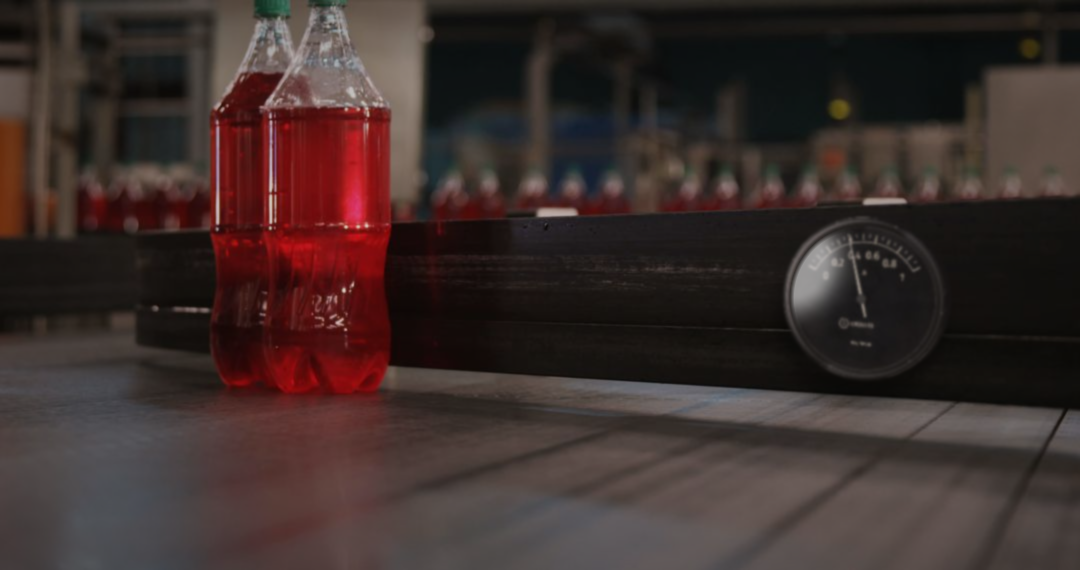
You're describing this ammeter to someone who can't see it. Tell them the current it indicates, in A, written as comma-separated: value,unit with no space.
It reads 0.4,A
